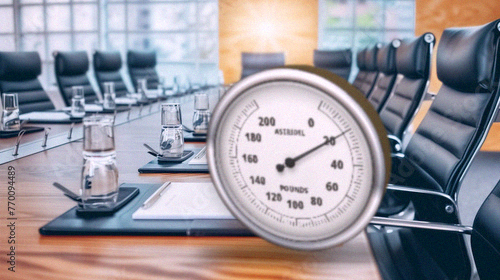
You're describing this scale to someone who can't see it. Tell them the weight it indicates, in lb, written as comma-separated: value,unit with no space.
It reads 20,lb
